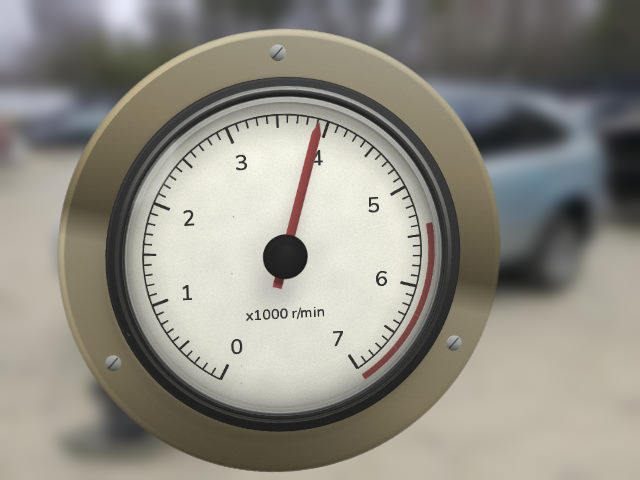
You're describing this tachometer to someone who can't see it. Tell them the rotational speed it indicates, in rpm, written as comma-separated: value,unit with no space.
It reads 3900,rpm
